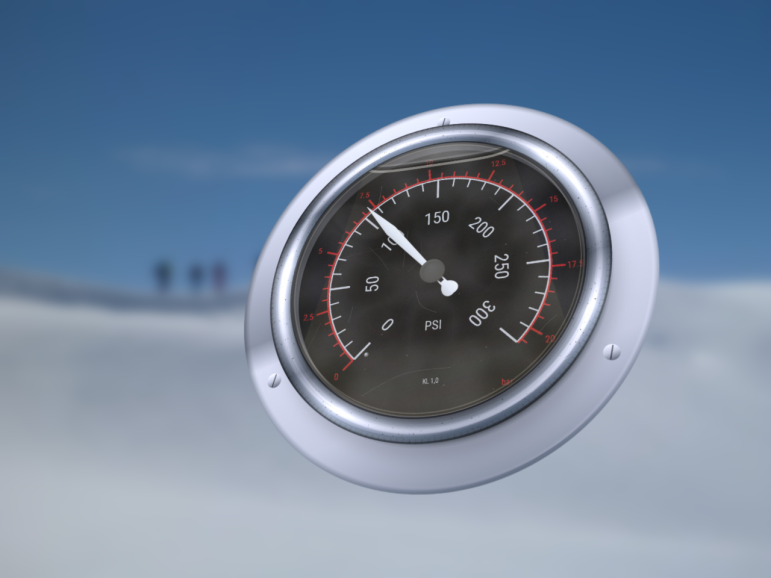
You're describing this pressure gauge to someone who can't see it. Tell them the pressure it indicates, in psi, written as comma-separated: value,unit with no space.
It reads 105,psi
